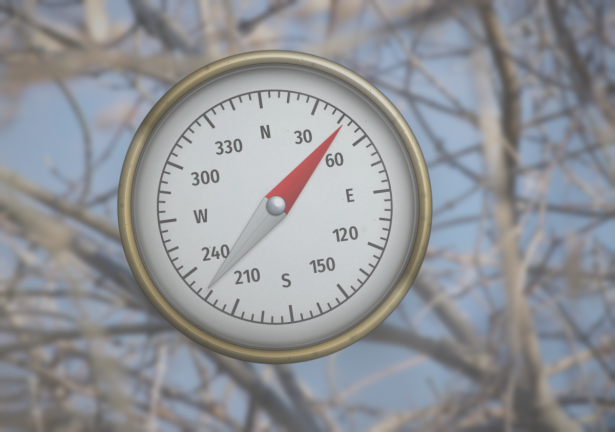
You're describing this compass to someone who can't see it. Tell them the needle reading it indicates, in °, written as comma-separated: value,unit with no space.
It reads 47.5,°
